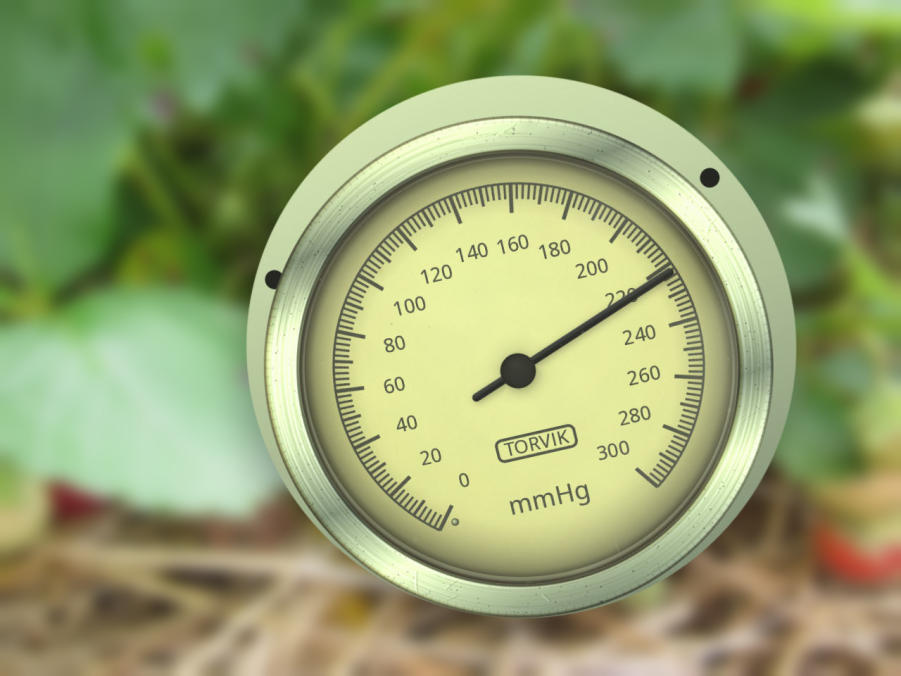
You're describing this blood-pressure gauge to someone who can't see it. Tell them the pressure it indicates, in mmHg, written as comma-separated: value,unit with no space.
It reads 222,mmHg
